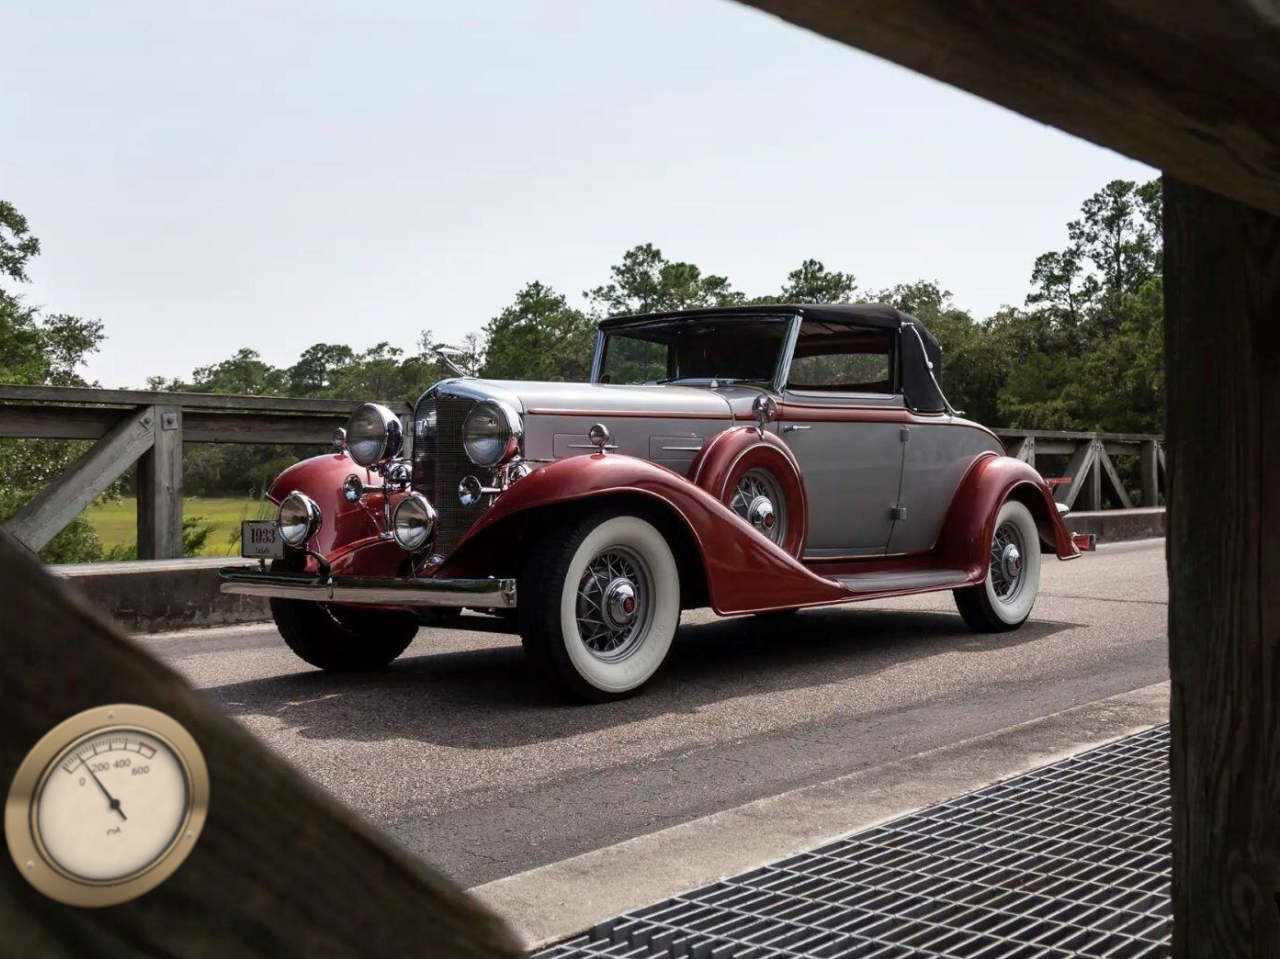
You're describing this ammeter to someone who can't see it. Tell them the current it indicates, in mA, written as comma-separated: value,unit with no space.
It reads 100,mA
